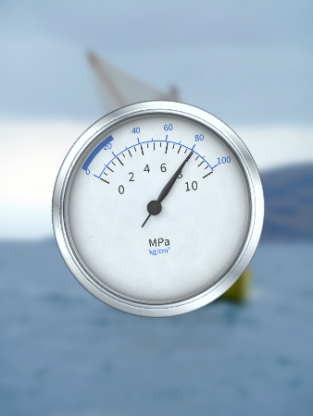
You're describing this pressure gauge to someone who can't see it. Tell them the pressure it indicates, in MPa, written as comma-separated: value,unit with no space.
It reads 8,MPa
